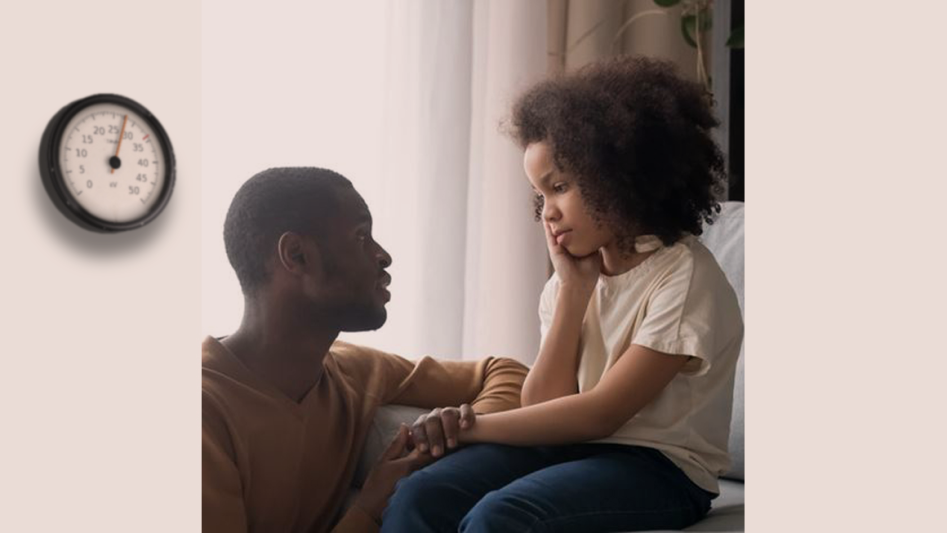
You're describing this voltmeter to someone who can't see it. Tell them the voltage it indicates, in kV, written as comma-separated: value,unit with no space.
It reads 27.5,kV
